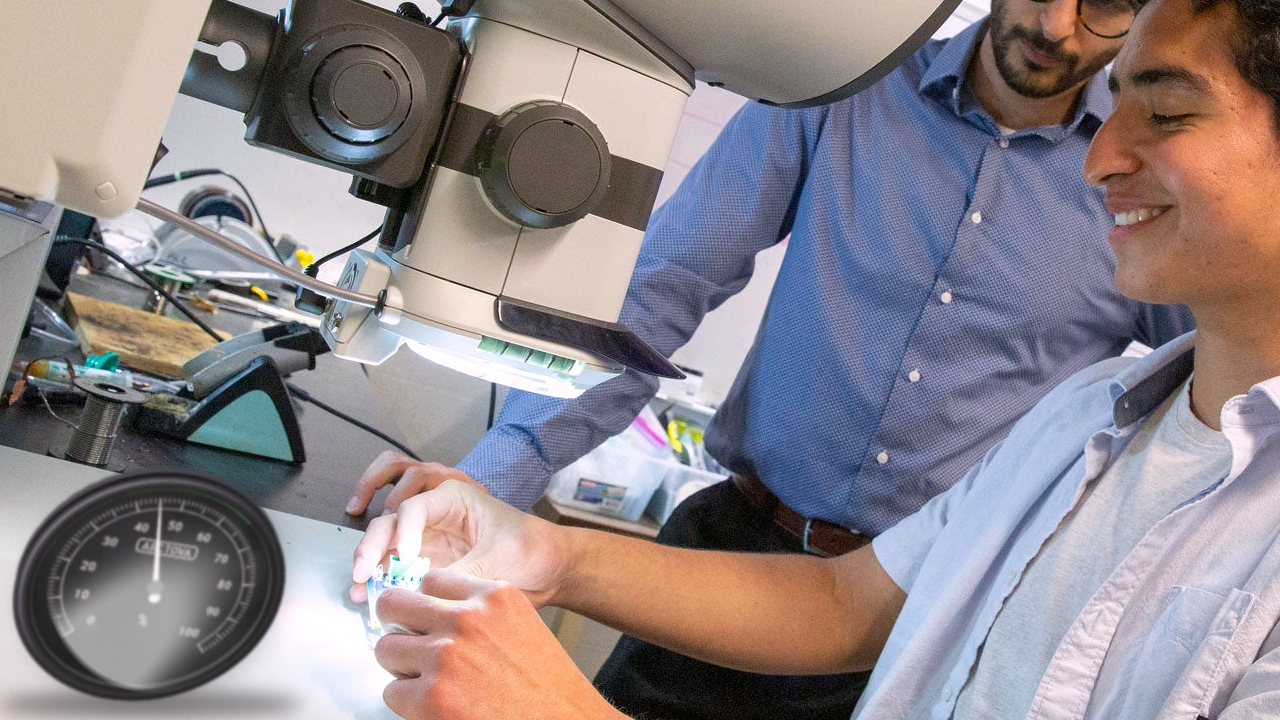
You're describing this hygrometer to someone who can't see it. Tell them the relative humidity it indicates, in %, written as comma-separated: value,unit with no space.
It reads 45,%
